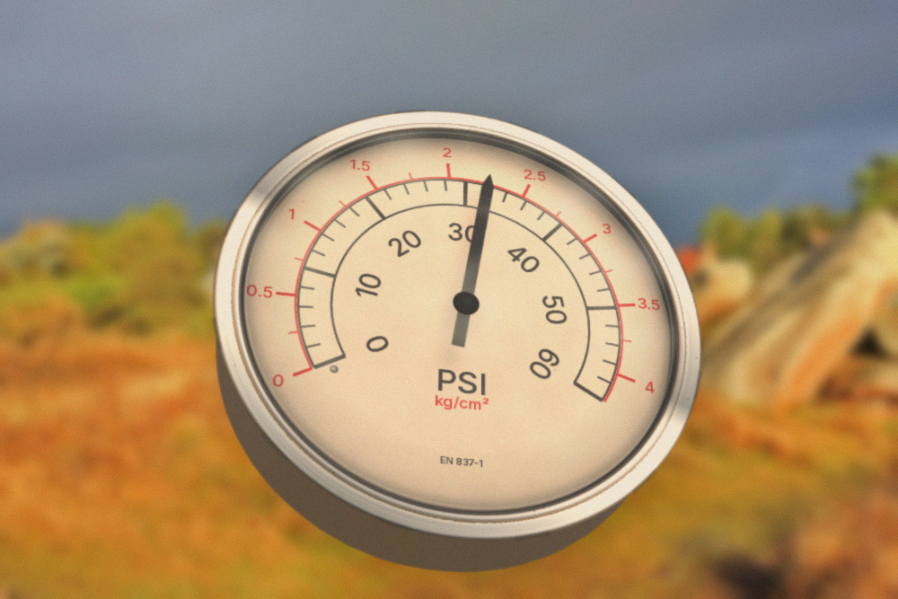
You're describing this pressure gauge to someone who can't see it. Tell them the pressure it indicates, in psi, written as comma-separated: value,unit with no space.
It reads 32,psi
